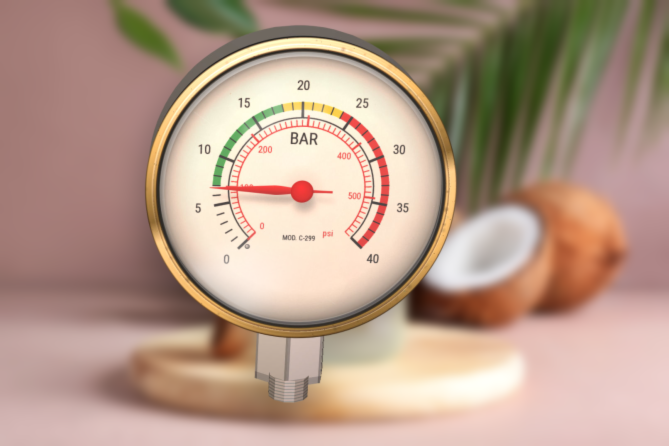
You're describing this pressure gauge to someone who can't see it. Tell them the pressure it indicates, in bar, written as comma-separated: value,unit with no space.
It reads 7,bar
